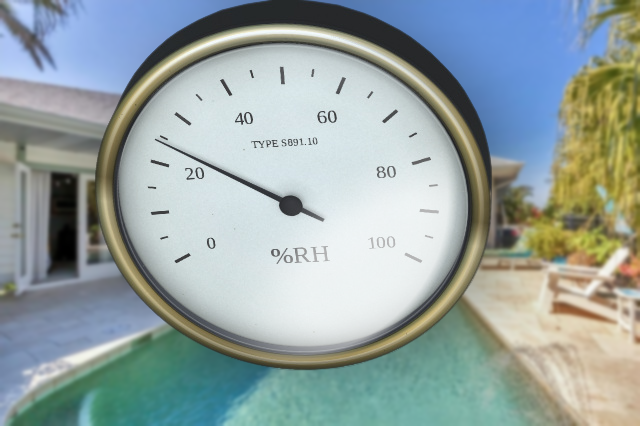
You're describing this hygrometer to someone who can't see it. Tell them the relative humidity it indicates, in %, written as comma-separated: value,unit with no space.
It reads 25,%
